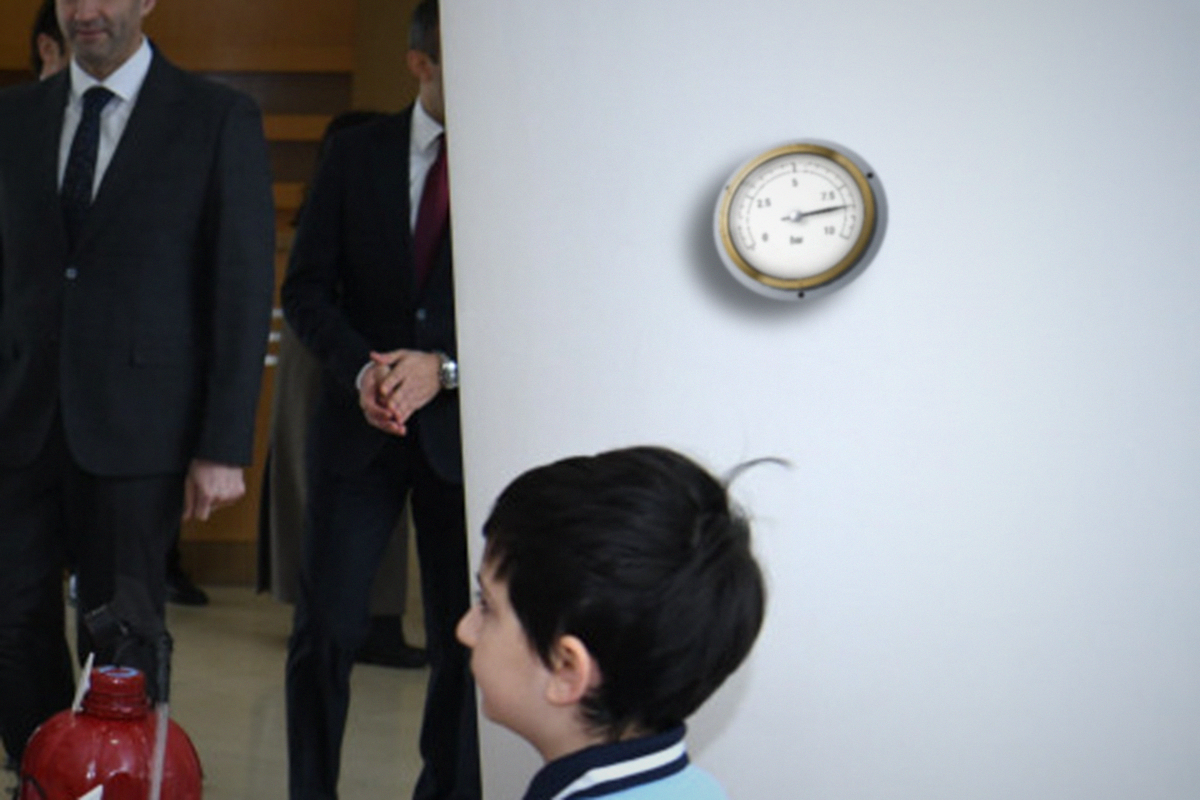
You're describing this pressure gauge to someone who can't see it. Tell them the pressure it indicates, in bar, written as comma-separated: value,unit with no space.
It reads 8.5,bar
